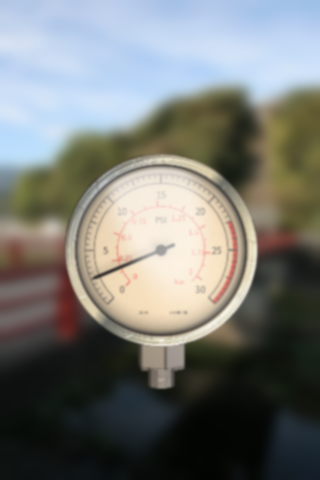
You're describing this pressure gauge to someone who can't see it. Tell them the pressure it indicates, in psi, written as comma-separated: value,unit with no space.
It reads 2.5,psi
